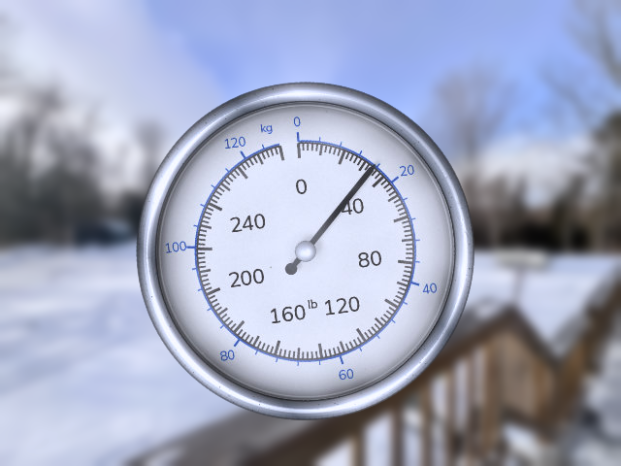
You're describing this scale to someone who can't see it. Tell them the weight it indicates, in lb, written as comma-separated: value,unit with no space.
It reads 34,lb
